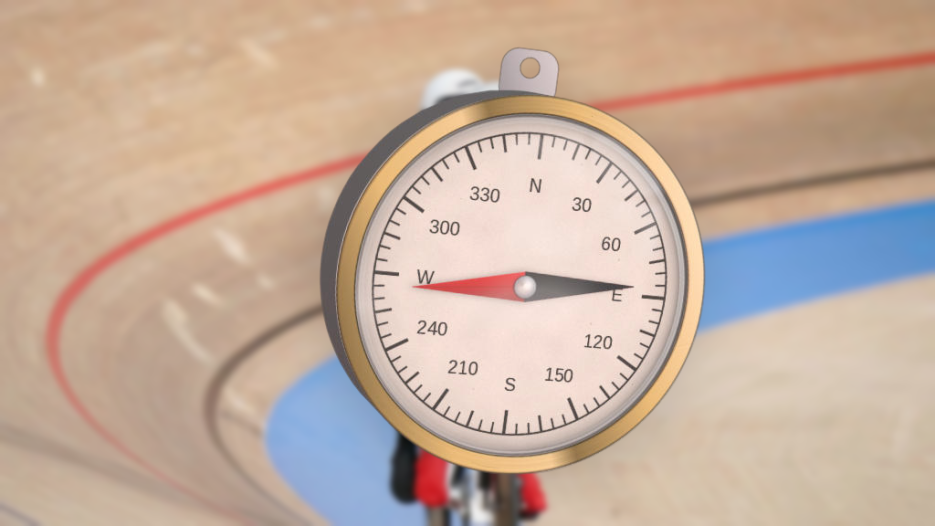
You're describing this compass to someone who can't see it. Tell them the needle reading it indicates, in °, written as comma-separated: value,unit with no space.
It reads 265,°
